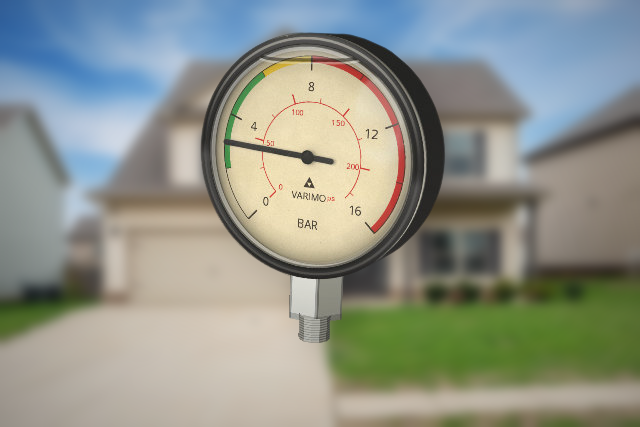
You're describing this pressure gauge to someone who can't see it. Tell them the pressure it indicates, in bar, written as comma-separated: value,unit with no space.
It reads 3,bar
